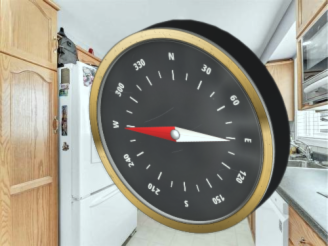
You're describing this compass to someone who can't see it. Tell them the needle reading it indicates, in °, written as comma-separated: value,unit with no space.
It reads 270,°
